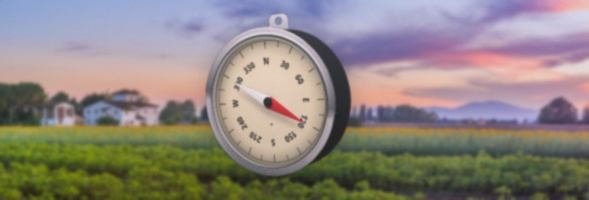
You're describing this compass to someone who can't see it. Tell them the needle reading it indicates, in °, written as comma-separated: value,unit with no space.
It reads 120,°
